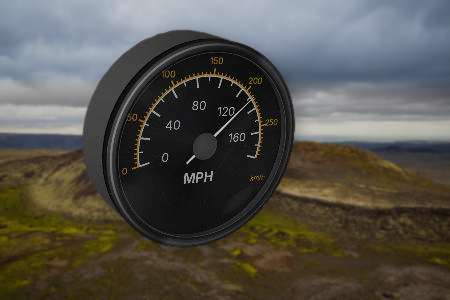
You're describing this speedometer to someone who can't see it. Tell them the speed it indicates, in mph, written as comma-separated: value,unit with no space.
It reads 130,mph
